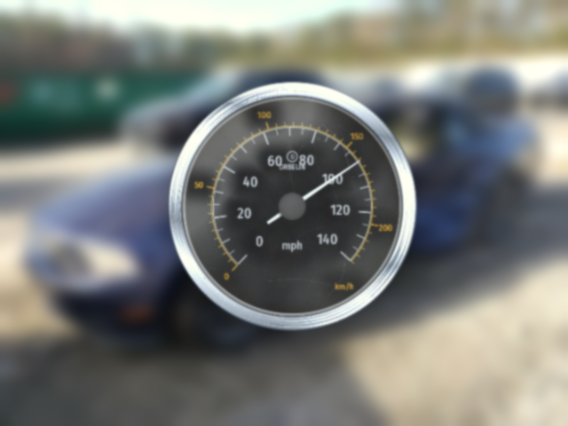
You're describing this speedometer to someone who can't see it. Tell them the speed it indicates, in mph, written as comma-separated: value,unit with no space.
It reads 100,mph
